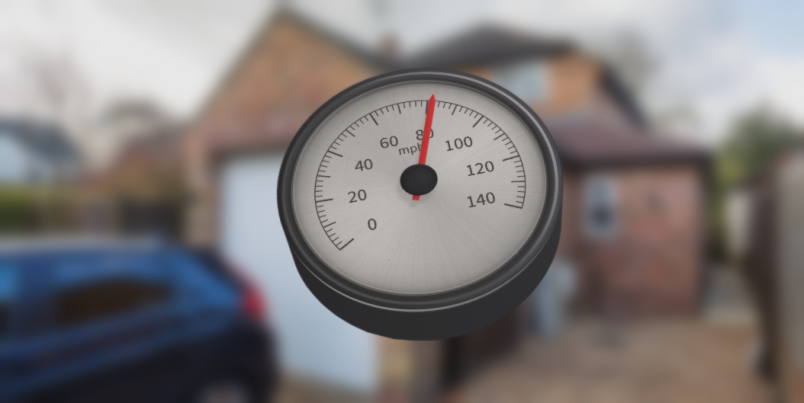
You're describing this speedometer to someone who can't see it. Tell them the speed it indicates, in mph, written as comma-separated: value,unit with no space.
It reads 82,mph
